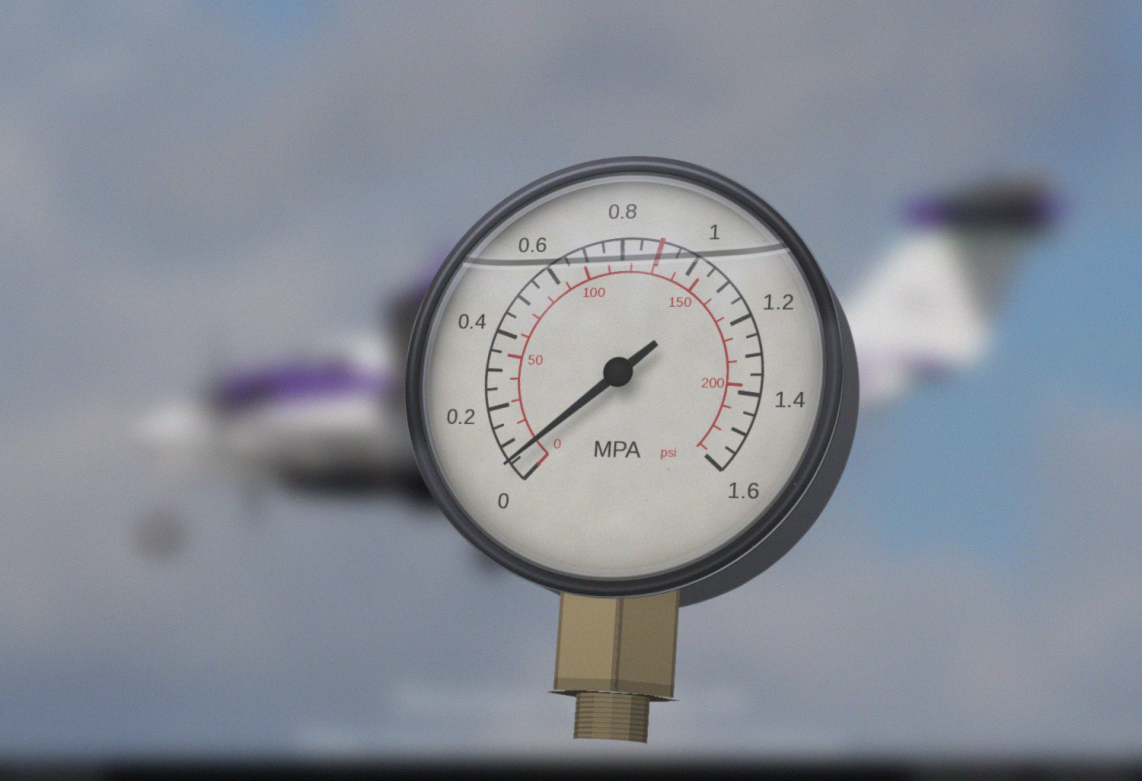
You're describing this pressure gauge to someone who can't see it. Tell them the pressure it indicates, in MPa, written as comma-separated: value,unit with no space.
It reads 0.05,MPa
